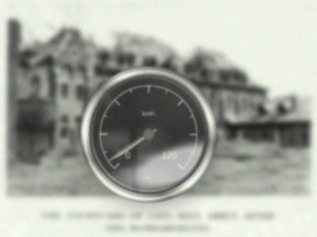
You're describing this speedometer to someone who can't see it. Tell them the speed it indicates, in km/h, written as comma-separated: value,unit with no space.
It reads 5,km/h
